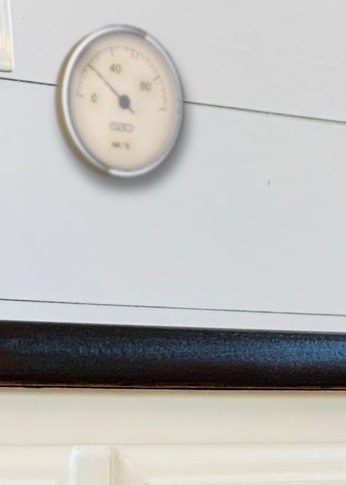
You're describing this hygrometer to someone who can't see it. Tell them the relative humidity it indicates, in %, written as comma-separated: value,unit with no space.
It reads 20,%
